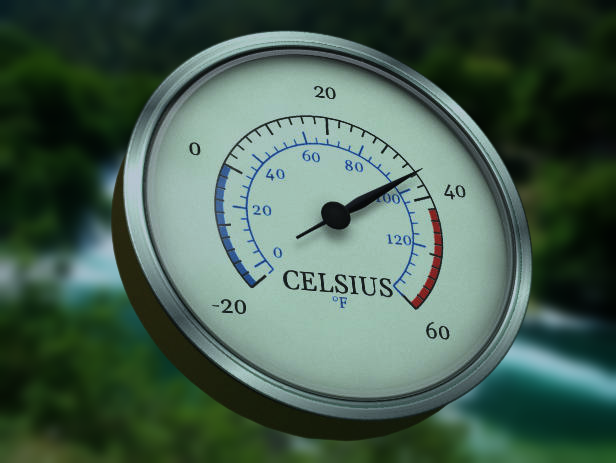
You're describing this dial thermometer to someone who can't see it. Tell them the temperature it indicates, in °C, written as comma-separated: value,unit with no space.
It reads 36,°C
